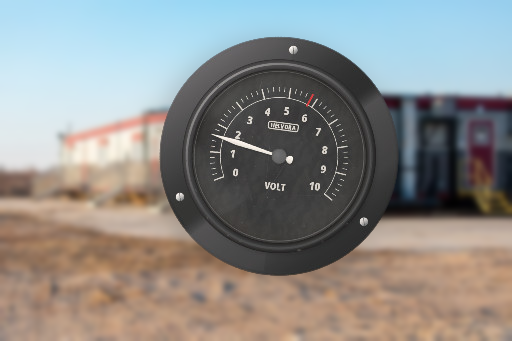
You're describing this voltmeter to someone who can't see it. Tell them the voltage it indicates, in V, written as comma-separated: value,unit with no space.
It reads 1.6,V
